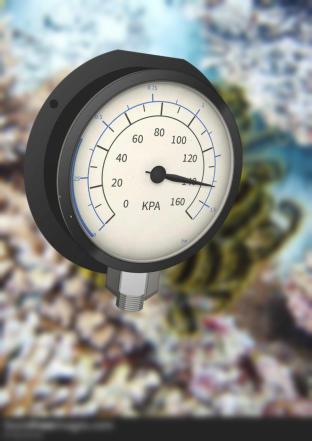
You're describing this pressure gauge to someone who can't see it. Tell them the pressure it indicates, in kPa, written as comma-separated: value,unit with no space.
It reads 140,kPa
